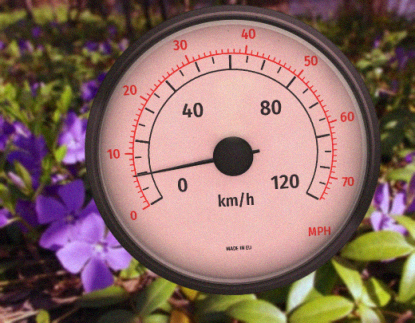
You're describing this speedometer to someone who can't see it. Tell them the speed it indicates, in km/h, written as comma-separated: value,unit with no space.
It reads 10,km/h
